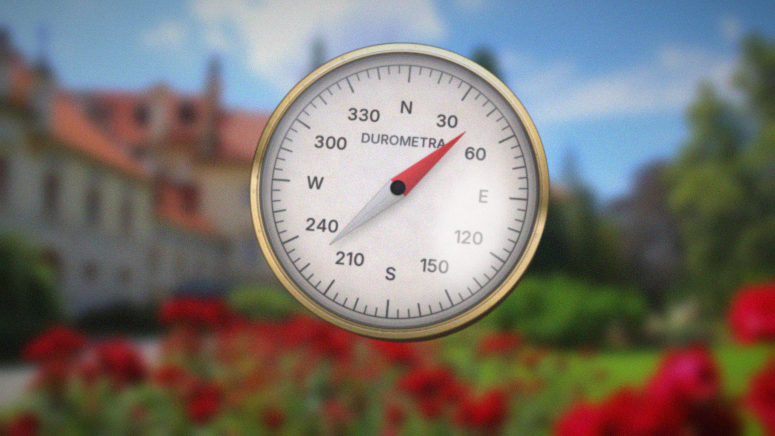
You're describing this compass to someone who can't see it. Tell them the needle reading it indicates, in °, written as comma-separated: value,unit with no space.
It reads 45,°
